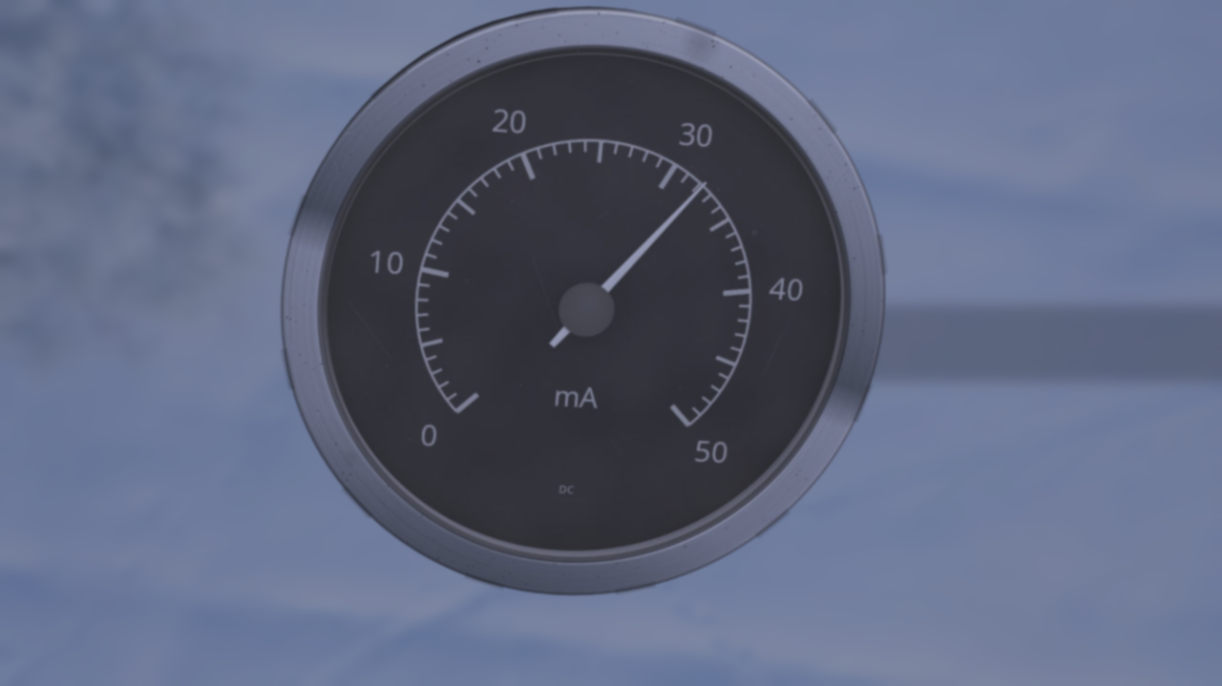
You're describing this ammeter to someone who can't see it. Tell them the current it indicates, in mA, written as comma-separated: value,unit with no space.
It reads 32,mA
